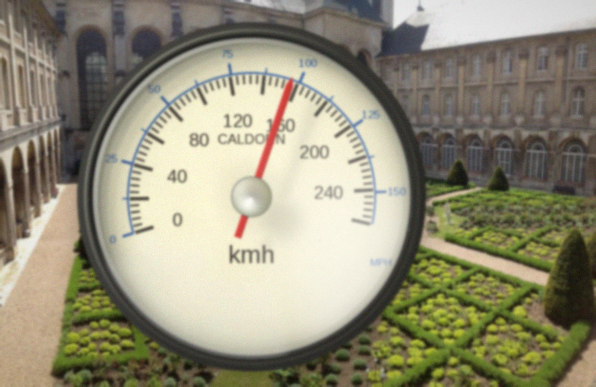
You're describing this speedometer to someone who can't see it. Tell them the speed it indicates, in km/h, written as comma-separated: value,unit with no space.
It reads 156,km/h
